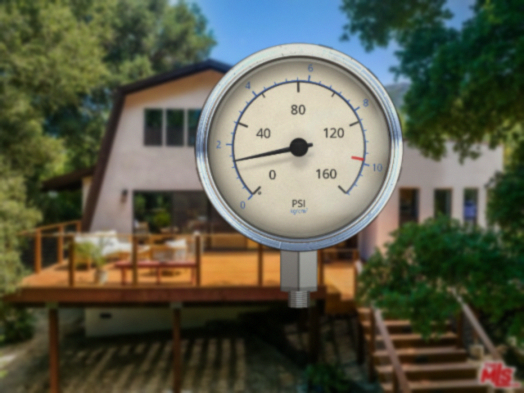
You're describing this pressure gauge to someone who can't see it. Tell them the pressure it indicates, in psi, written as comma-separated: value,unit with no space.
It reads 20,psi
